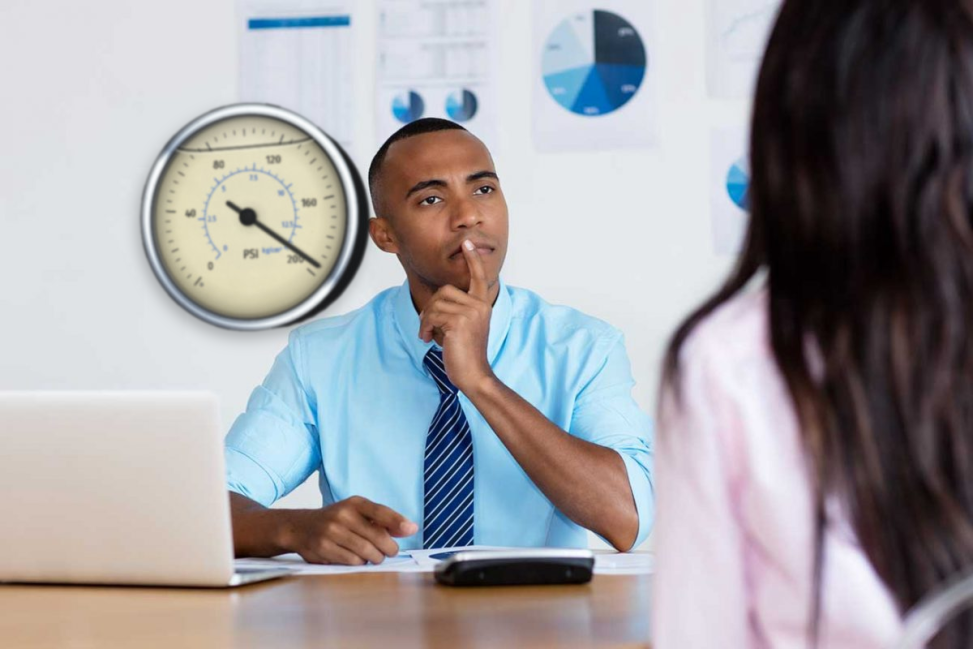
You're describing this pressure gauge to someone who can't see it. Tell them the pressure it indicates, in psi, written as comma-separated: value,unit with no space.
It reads 195,psi
